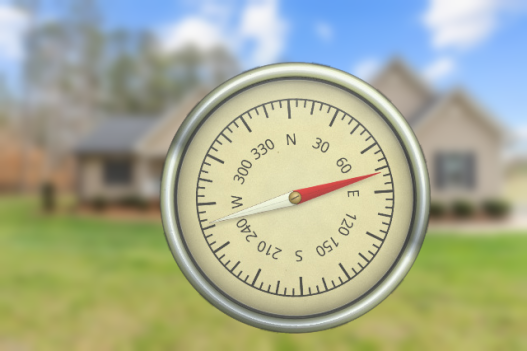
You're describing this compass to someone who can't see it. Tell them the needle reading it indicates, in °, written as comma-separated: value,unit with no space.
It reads 77.5,°
